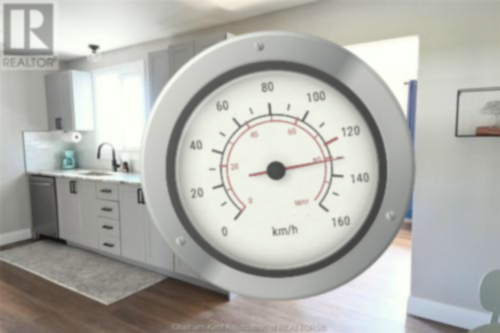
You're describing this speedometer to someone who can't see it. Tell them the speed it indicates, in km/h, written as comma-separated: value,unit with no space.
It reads 130,km/h
